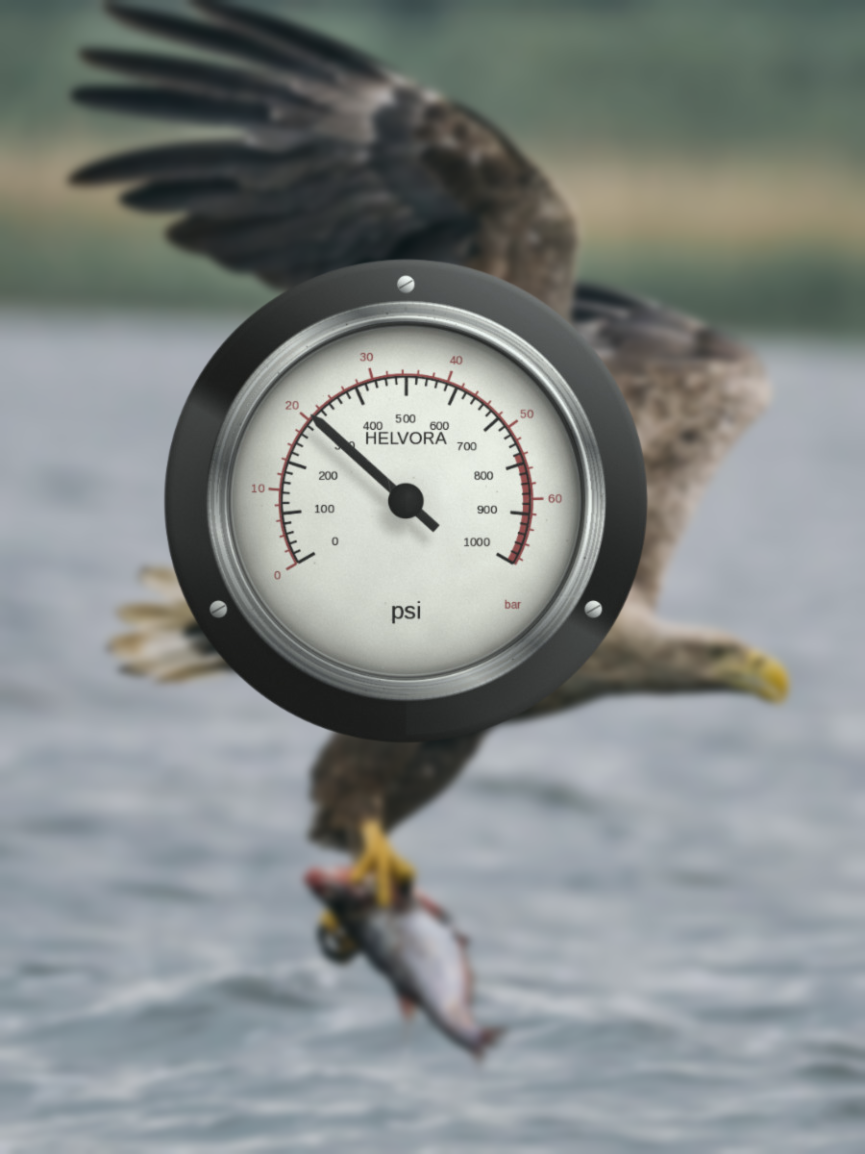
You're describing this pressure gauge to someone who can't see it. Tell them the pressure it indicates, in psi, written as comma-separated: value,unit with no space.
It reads 300,psi
